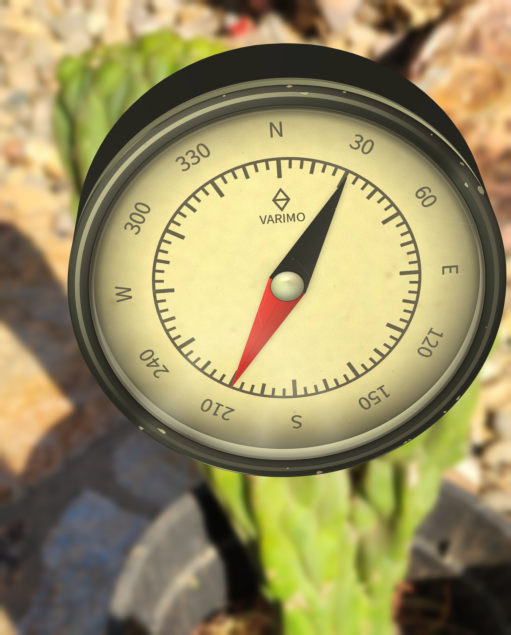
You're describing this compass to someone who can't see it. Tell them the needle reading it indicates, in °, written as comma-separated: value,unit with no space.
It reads 210,°
